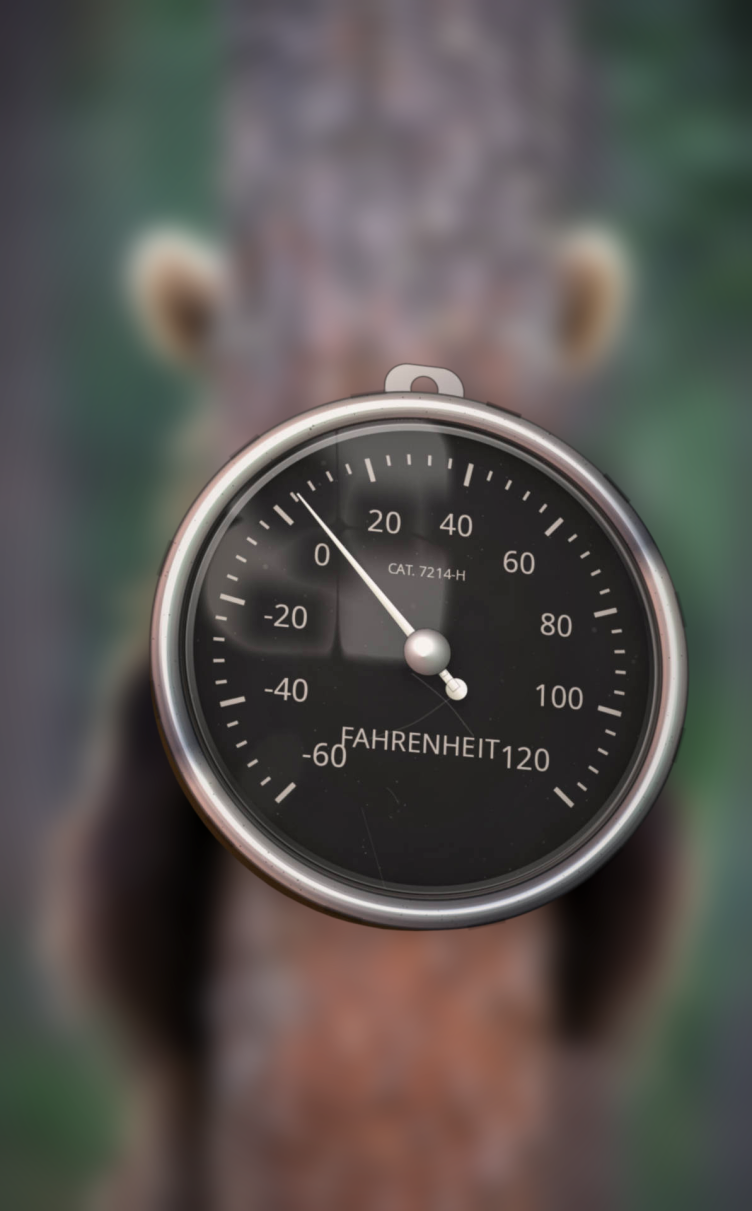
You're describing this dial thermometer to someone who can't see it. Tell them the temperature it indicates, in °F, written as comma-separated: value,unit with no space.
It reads 4,°F
